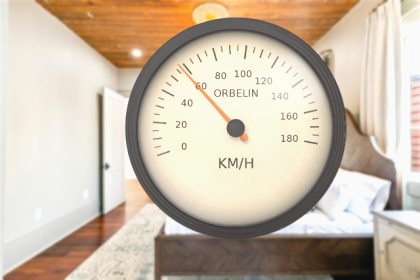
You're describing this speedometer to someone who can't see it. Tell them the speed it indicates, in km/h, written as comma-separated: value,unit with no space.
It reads 57.5,km/h
